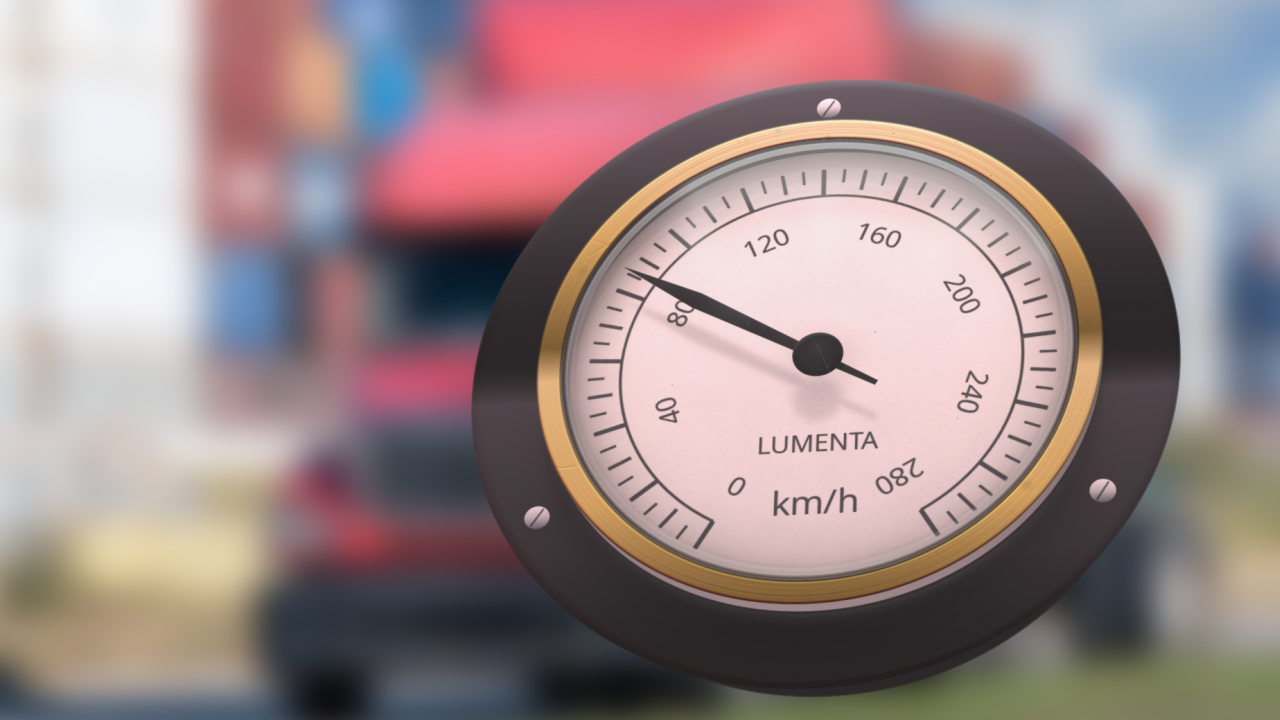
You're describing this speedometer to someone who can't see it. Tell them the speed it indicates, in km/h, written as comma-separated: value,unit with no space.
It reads 85,km/h
